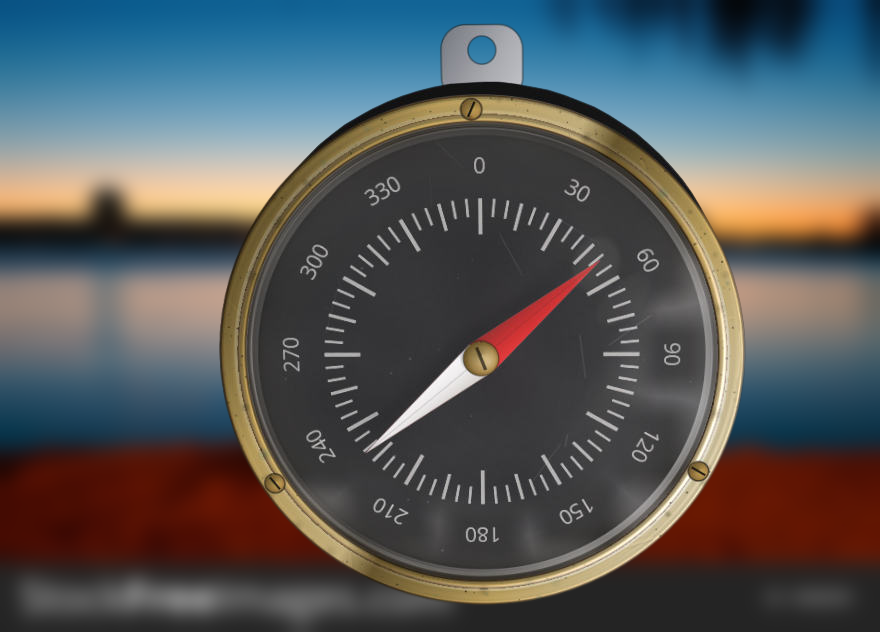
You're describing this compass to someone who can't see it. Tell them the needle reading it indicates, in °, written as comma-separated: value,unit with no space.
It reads 50,°
